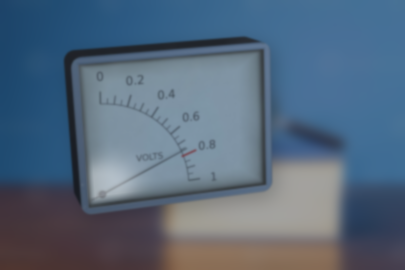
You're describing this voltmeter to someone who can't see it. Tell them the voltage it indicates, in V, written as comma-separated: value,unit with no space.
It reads 0.75,V
